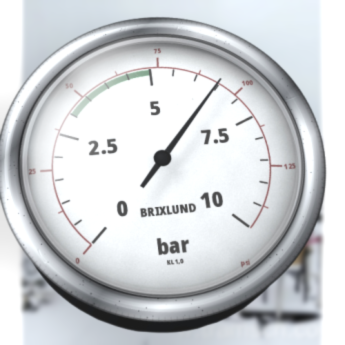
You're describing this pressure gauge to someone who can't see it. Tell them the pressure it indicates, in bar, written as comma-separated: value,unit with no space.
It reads 6.5,bar
